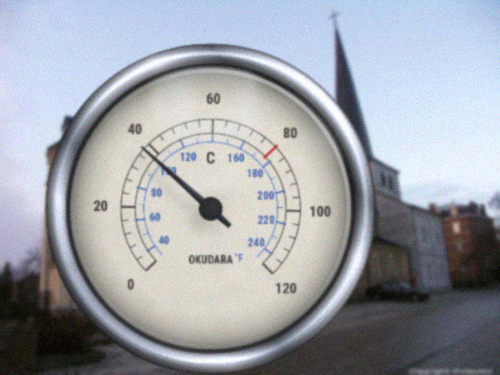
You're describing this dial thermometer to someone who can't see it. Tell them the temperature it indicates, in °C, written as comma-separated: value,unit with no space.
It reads 38,°C
